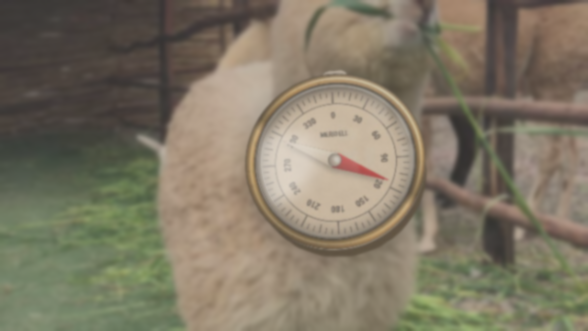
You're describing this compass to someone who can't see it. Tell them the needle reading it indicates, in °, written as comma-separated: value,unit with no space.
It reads 115,°
